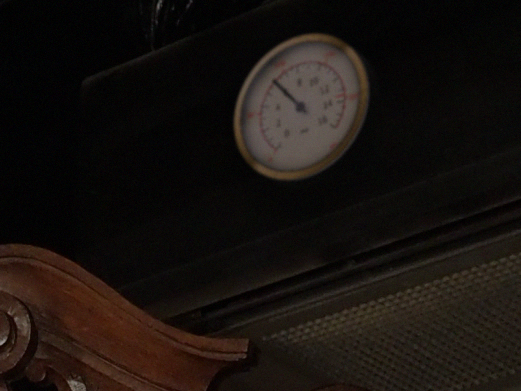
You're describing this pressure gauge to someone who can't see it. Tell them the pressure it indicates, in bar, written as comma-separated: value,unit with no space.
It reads 6,bar
